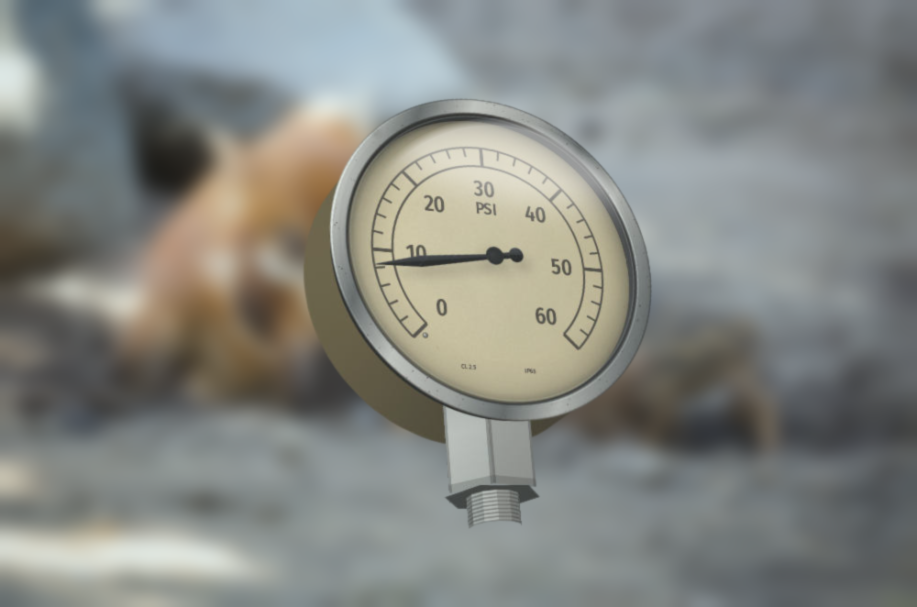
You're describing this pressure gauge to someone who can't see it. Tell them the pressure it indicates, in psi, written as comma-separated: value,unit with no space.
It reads 8,psi
